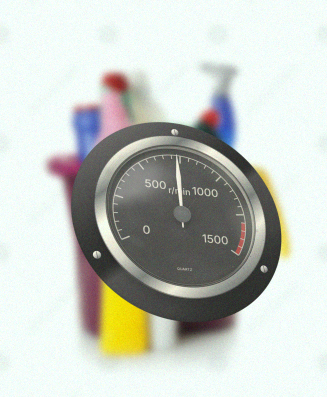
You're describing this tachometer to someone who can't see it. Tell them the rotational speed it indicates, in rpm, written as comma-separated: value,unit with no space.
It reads 725,rpm
